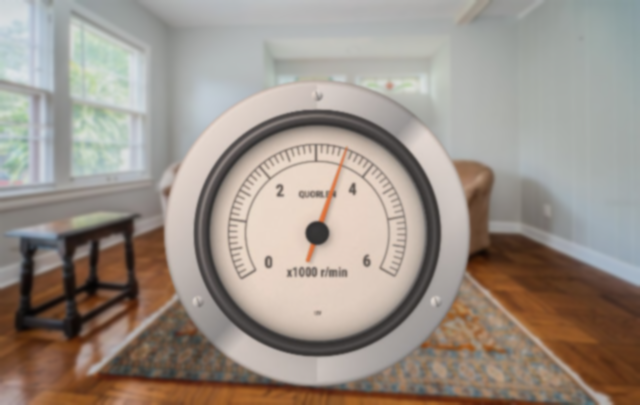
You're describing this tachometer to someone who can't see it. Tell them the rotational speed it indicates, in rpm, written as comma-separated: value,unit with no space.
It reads 3500,rpm
